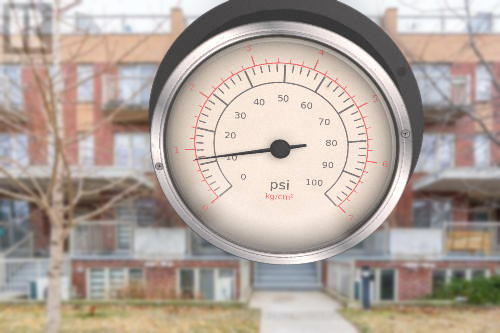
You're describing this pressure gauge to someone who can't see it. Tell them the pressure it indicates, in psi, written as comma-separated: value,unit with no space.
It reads 12,psi
